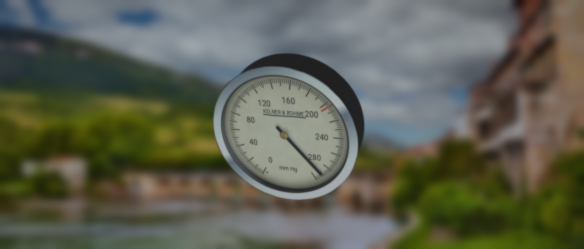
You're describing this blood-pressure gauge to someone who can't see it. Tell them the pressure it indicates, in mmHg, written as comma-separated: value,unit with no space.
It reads 290,mmHg
